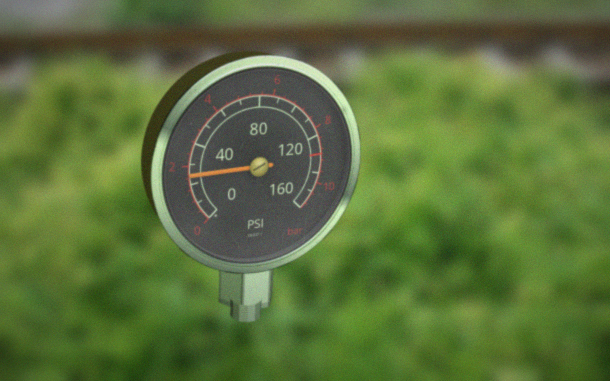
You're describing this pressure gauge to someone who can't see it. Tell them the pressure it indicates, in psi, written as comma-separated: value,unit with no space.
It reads 25,psi
